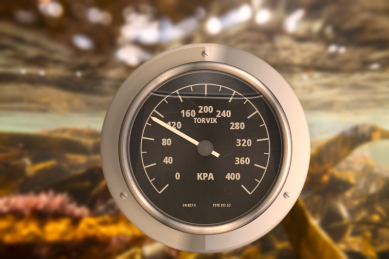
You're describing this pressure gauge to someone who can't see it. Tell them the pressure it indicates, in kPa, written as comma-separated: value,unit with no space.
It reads 110,kPa
